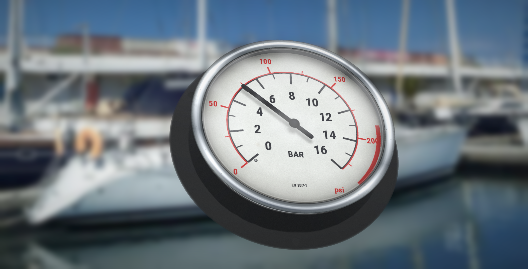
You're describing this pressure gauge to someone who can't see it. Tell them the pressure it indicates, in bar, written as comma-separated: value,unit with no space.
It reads 5,bar
